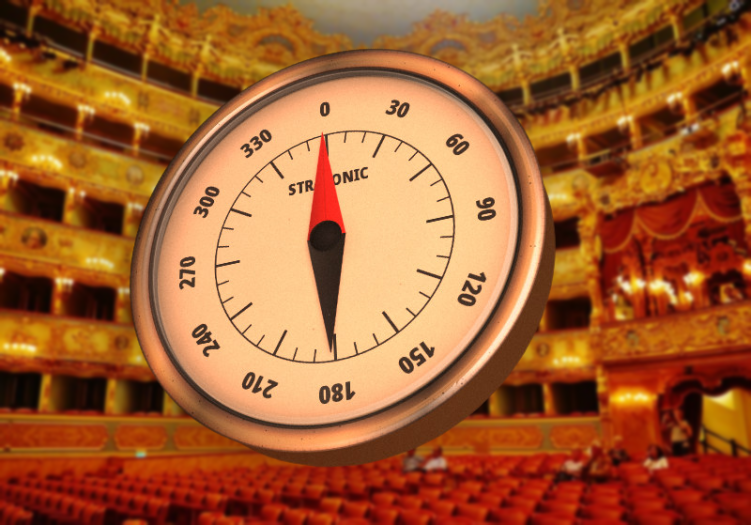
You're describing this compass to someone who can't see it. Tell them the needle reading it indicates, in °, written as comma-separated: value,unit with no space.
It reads 0,°
